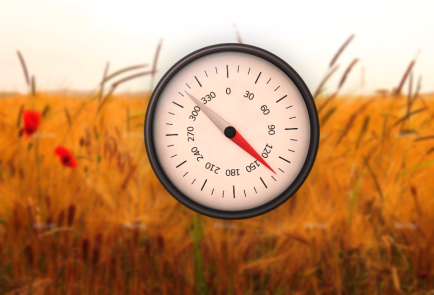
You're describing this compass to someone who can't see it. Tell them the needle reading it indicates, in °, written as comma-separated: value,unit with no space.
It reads 135,°
